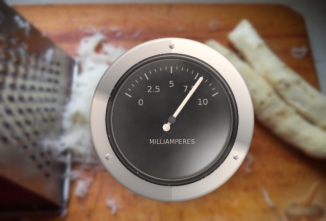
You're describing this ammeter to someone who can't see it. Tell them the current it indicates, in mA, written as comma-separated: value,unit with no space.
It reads 8,mA
